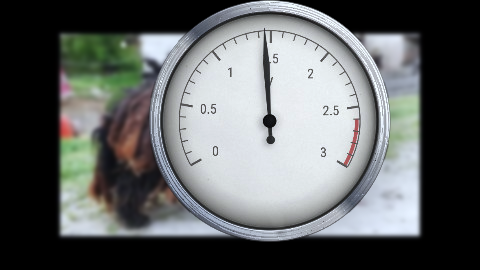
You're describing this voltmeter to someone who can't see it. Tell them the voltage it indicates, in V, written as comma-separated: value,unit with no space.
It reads 1.45,V
